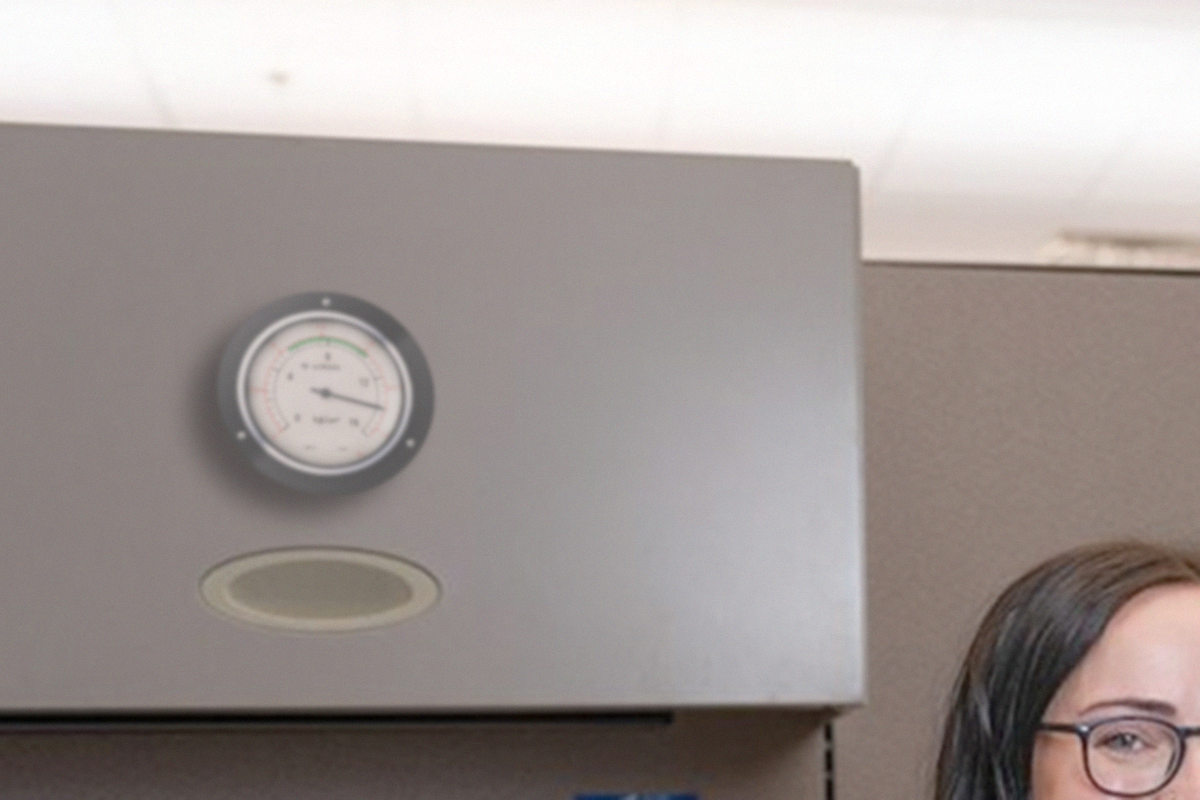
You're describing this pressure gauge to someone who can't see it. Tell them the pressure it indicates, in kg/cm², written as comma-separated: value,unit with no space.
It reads 14,kg/cm²
